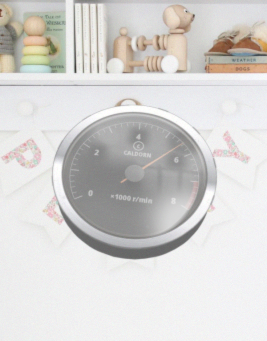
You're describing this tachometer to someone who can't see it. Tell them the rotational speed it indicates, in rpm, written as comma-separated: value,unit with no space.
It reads 5600,rpm
